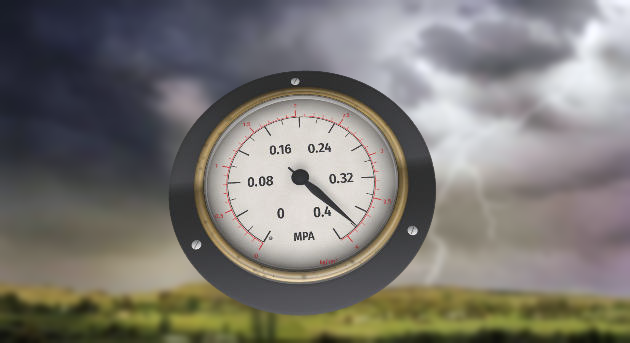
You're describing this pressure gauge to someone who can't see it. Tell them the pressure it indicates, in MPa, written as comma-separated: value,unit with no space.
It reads 0.38,MPa
